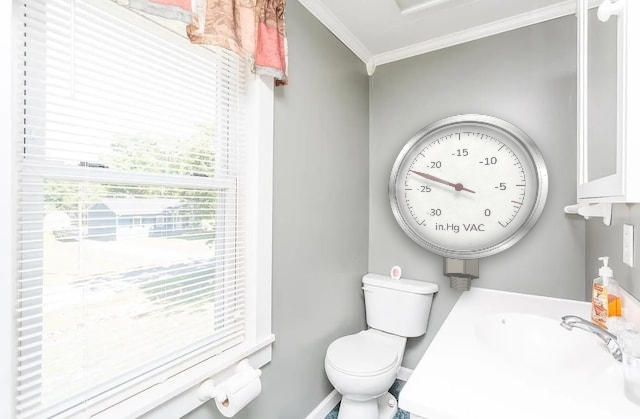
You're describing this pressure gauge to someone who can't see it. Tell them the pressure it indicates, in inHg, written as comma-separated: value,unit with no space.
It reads -22.5,inHg
